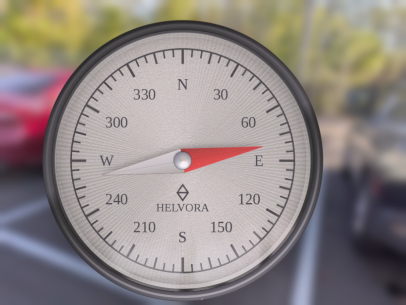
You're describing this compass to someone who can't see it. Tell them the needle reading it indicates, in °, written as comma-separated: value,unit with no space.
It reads 80,°
